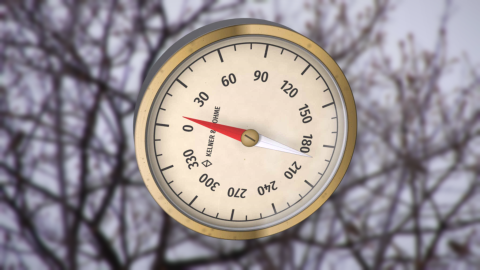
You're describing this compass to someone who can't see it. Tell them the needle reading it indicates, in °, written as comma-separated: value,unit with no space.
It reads 10,°
